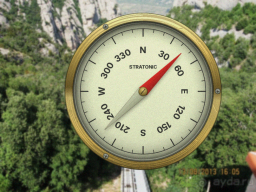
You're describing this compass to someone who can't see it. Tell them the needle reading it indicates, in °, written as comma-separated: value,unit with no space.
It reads 45,°
